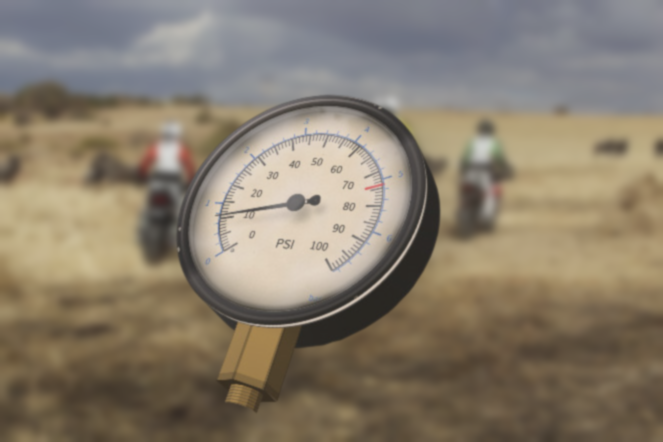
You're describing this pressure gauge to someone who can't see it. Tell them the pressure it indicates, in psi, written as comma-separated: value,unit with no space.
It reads 10,psi
